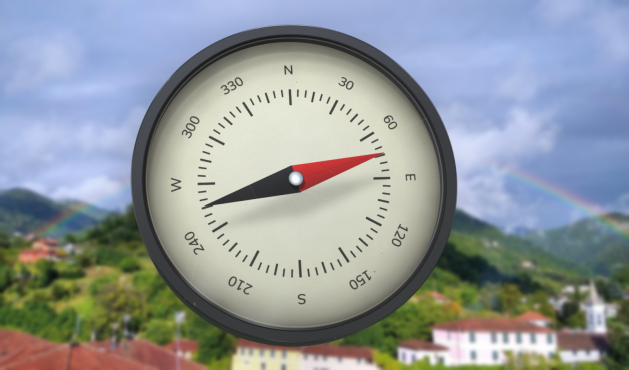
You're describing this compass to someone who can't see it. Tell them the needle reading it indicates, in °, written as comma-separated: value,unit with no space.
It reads 75,°
